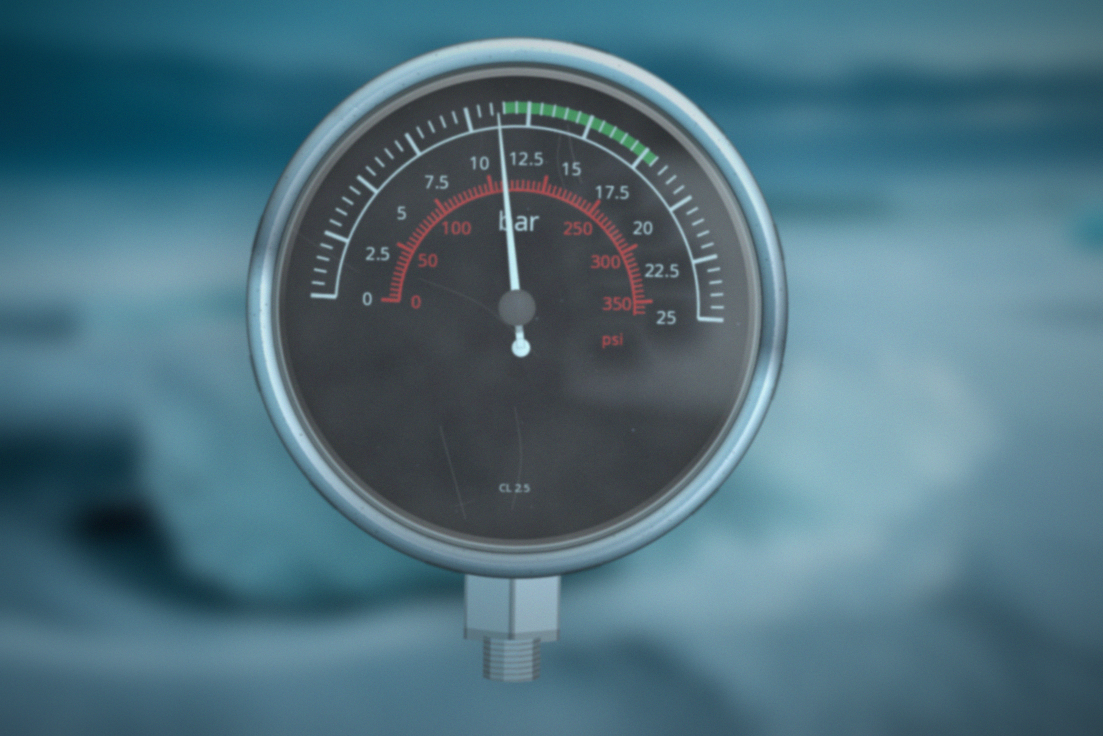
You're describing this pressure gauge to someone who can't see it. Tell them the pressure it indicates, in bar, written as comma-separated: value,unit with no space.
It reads 11.25,bar
